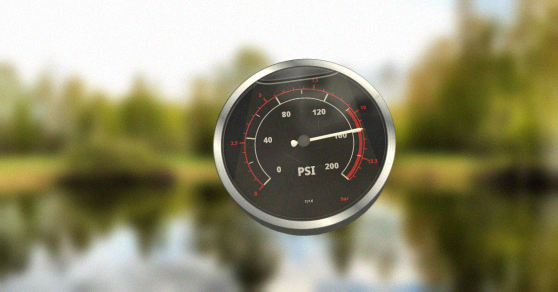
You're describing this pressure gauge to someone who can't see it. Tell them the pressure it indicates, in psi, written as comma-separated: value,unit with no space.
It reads 160,psi
